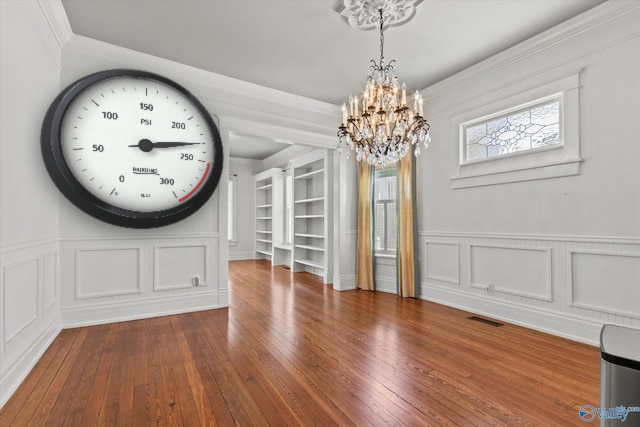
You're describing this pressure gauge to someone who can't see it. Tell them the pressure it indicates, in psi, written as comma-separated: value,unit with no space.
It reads 230,psi
